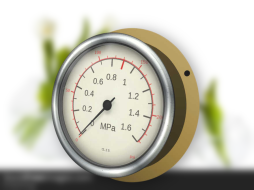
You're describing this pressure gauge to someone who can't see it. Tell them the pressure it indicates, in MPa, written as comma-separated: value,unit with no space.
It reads 0,MPa
